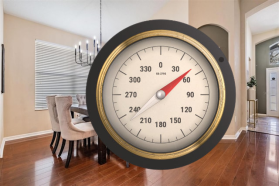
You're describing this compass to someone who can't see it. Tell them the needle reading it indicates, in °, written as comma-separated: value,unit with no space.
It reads 50,°
